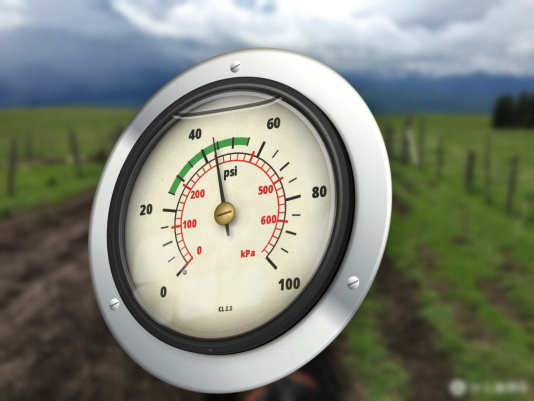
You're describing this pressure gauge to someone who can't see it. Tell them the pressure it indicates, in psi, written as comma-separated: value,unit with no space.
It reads 45,psi
